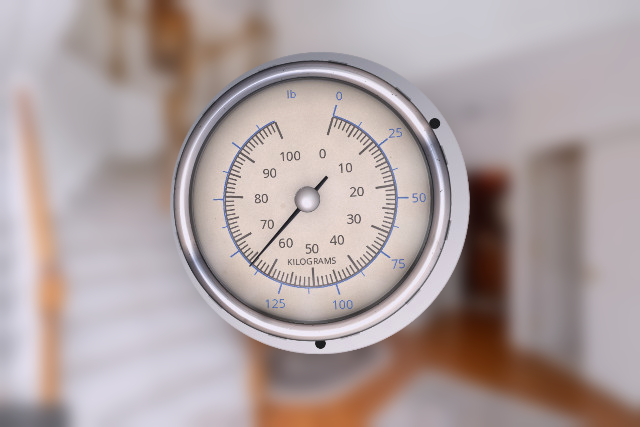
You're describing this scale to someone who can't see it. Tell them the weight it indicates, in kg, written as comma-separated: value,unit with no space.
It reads 64,kg
